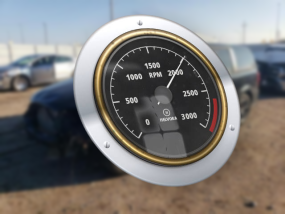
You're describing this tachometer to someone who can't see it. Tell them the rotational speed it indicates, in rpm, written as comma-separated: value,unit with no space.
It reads 2000,rpm
